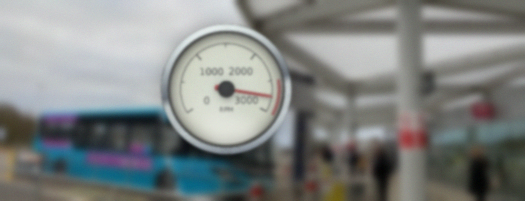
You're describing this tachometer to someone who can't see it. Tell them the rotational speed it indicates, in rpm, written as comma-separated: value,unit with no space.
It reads 2750,rpm
